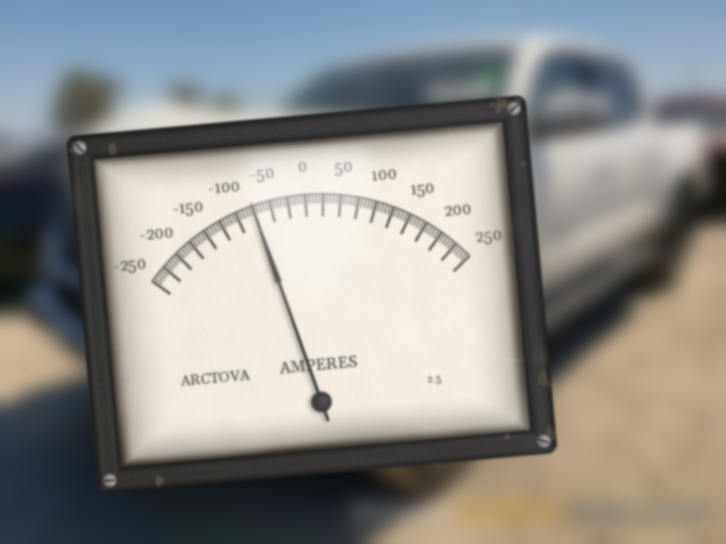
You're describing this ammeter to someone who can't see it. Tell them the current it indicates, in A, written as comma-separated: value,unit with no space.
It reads -75,A
